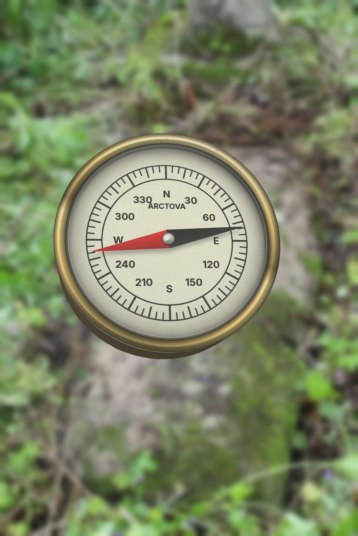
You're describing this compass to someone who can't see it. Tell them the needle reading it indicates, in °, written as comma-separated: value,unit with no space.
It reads 260,°
